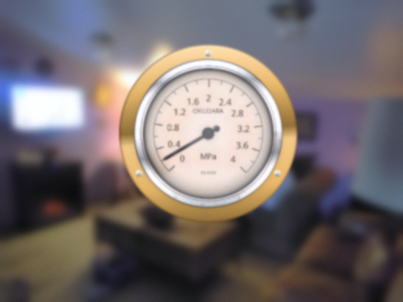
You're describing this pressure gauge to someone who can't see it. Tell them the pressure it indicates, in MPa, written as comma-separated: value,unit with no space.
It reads 0.2,MPa
